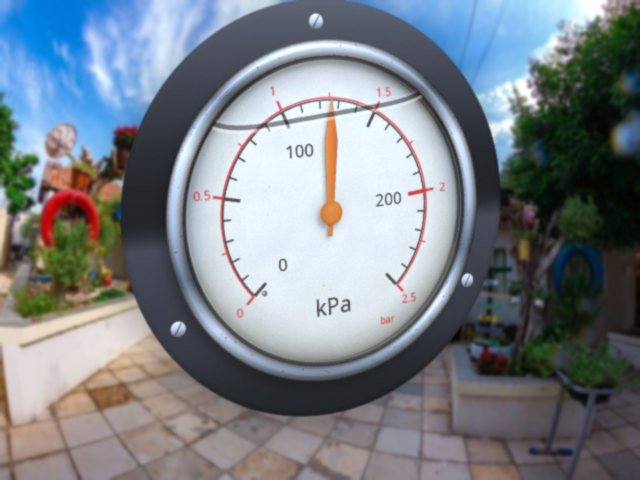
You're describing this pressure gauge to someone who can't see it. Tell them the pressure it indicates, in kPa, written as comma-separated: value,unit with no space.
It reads 125,kPa
